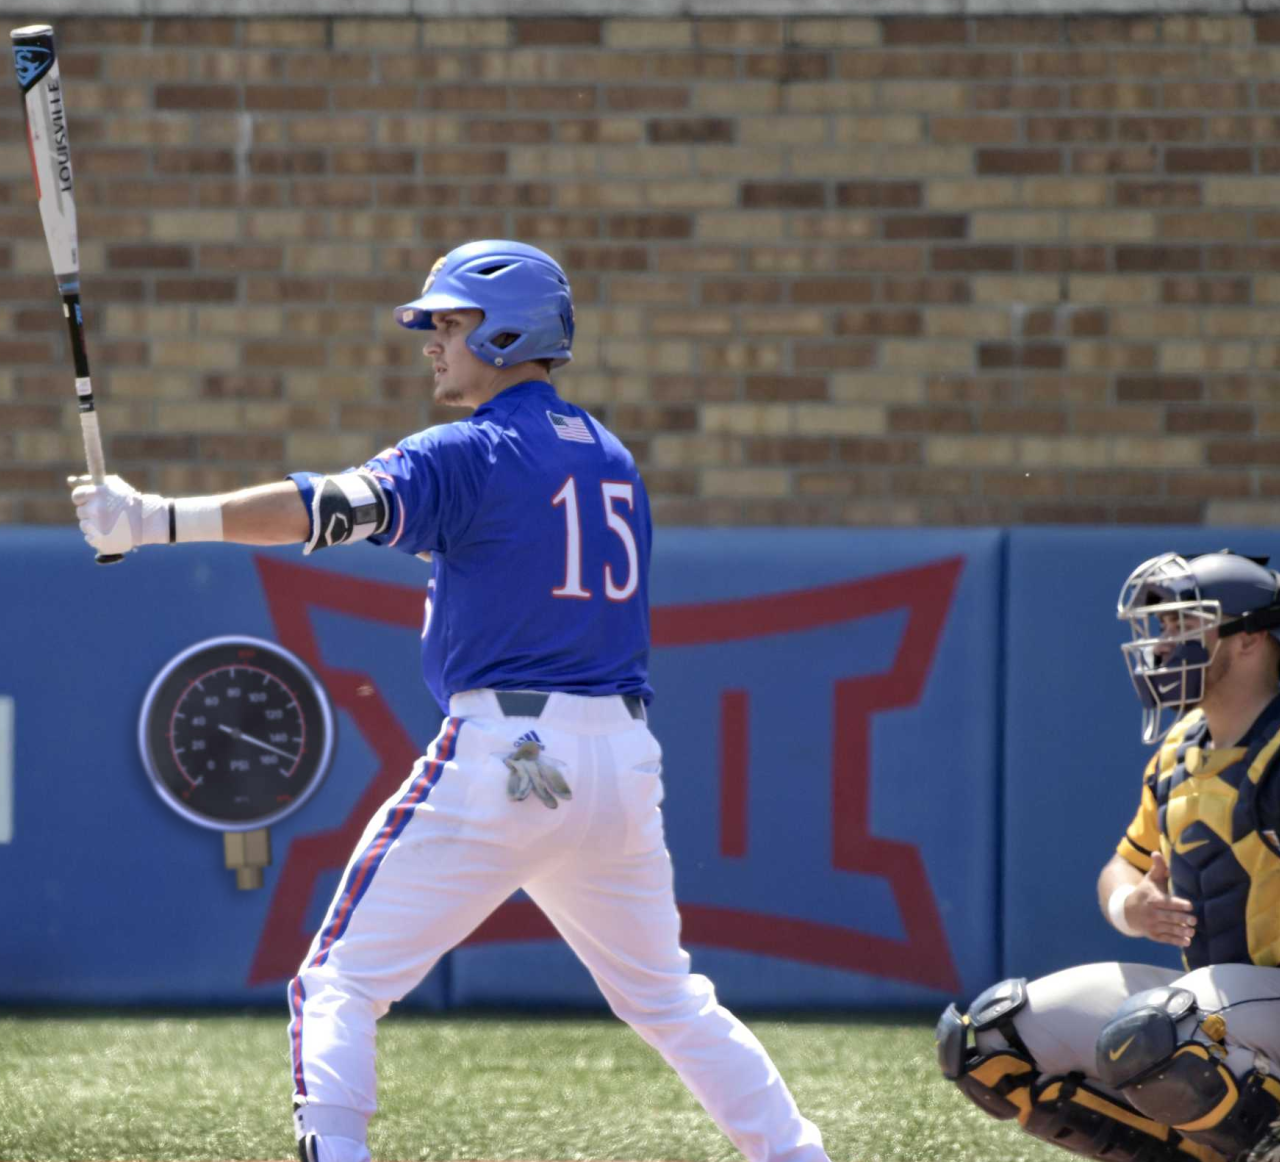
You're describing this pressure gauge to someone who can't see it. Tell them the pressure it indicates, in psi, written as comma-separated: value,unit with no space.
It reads 150,psi
